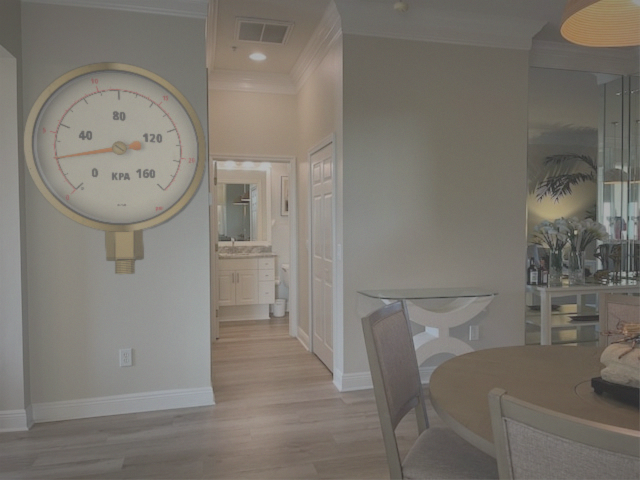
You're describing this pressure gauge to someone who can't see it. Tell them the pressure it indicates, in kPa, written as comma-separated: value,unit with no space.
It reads 20,kPa
